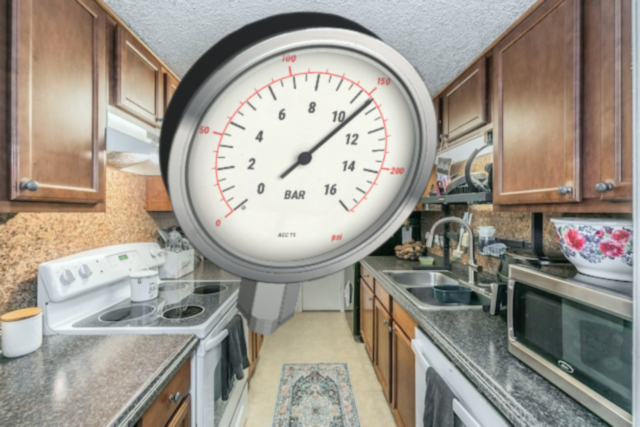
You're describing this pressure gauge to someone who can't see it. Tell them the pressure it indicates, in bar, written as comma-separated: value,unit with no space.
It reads 10.5,bar
